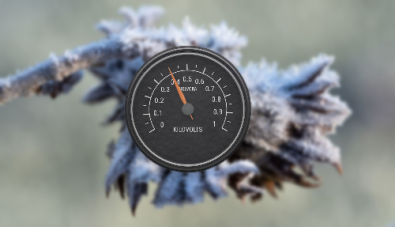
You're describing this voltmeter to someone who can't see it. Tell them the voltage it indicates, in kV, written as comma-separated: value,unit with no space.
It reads 0.4,kV
